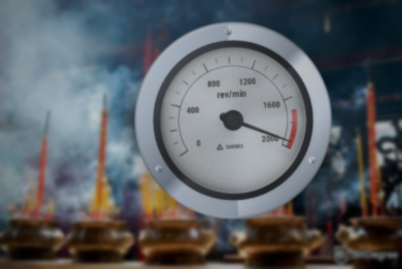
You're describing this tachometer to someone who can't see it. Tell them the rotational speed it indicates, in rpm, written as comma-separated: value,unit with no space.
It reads 1950,rpm
